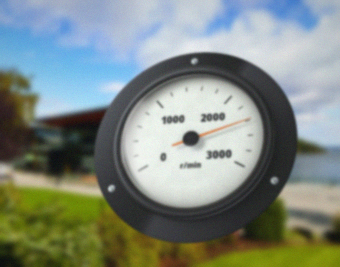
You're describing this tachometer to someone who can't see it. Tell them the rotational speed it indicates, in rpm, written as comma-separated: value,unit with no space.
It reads 2400,rpm
